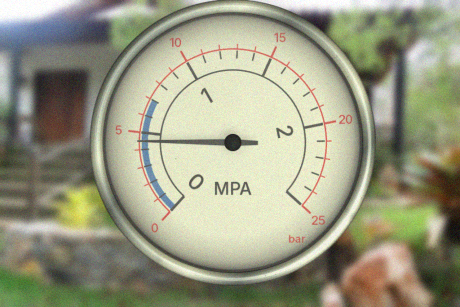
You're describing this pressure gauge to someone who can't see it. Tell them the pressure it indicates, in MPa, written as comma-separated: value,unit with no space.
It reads 0.45,MPa
